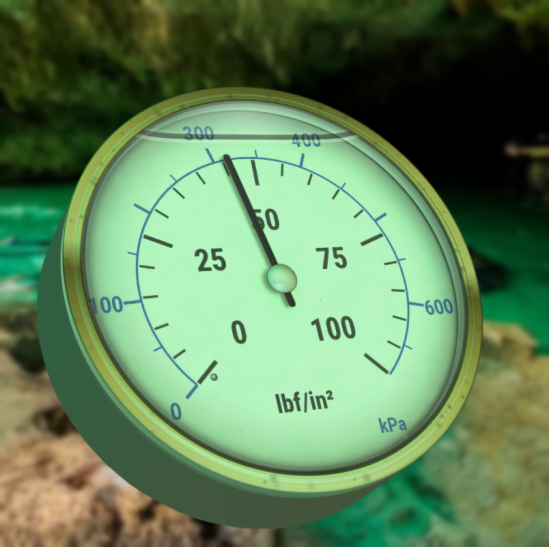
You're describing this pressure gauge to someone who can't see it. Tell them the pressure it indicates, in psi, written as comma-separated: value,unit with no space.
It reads 45,psi
